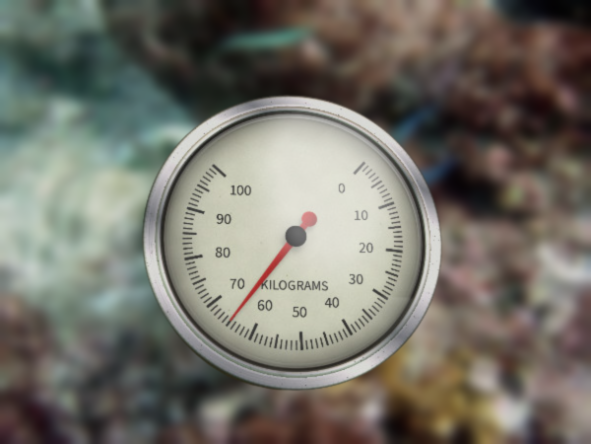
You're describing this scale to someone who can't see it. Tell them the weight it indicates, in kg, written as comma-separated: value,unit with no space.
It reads 65,kg
